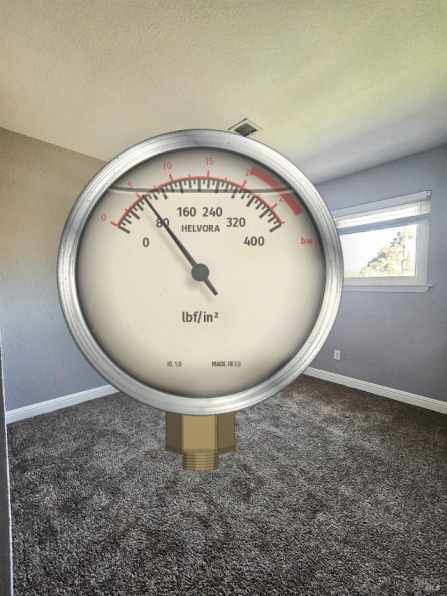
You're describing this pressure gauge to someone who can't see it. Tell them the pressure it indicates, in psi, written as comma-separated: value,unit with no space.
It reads 80,psi
